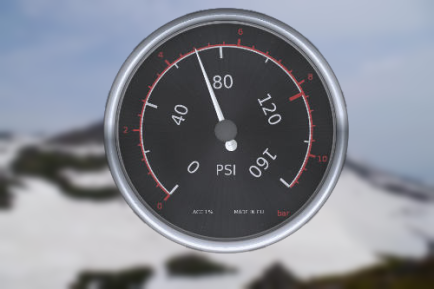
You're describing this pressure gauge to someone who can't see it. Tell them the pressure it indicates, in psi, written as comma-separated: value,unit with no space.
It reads 70,psi
